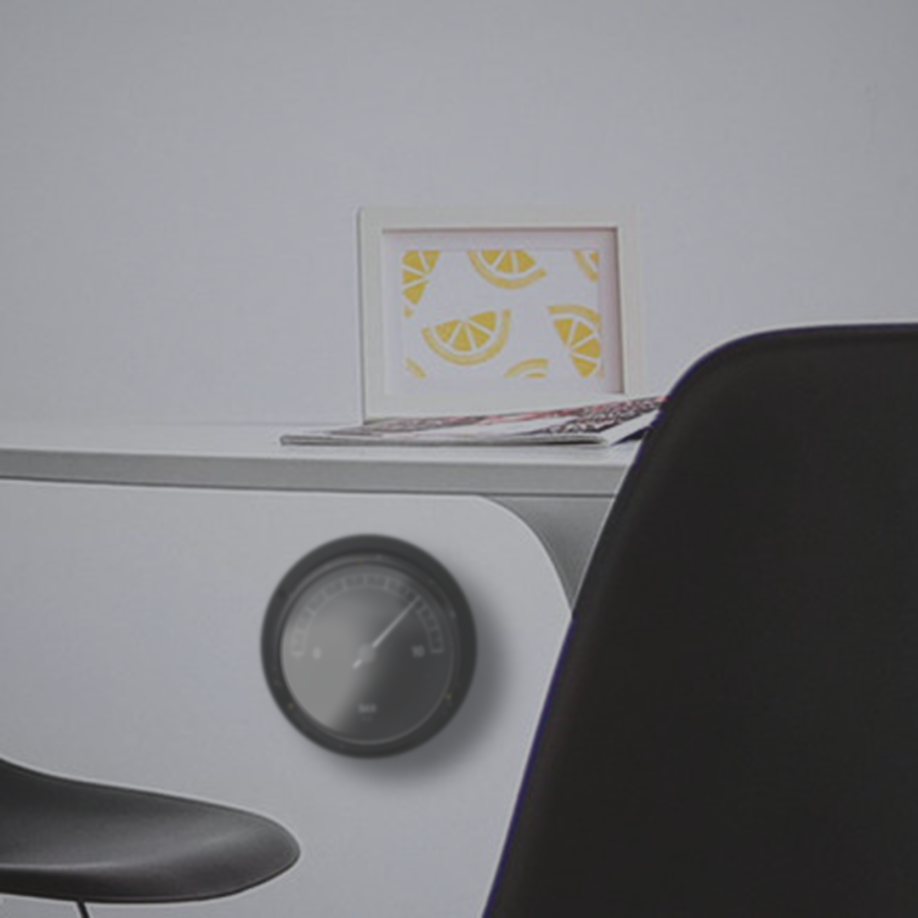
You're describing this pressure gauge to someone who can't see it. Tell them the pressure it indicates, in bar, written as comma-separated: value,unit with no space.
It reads 7.5,bar
